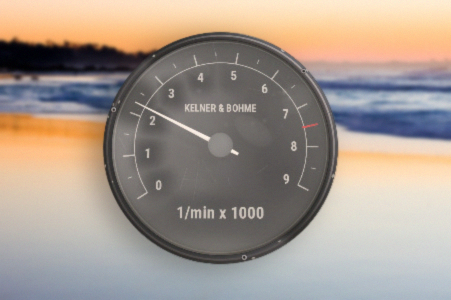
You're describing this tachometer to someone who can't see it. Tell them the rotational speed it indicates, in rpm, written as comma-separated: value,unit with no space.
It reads 2250,rpm
